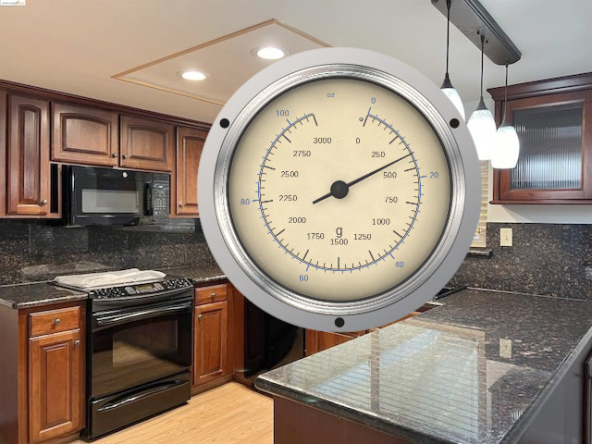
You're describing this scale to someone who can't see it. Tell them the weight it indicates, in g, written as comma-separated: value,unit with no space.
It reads 400,g
